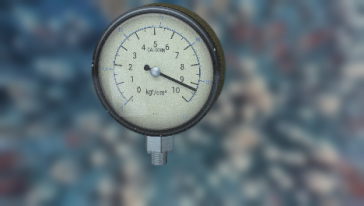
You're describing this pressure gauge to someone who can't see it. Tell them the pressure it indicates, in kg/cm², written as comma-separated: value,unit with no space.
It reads 9.25,kg/cm²
